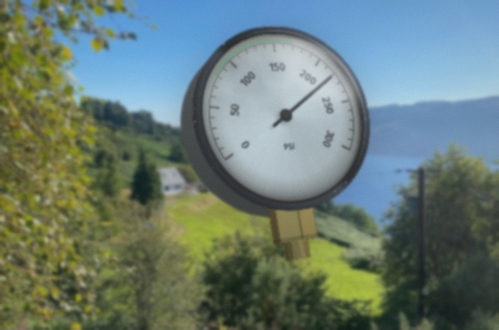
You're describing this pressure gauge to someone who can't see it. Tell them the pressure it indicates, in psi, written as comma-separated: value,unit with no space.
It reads 220,psi
